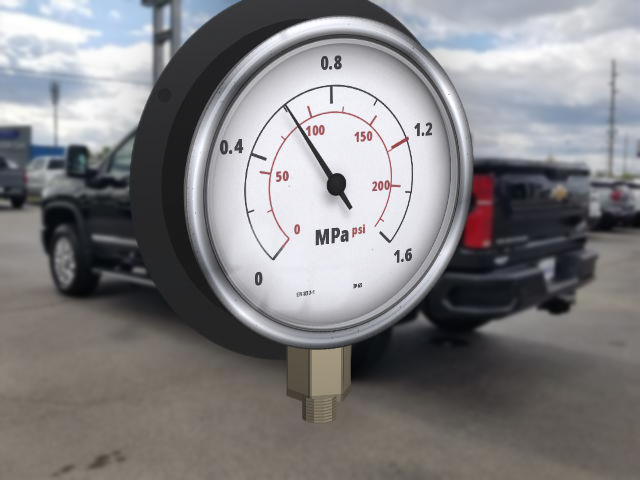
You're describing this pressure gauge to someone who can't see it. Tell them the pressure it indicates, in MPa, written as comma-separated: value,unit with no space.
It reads 0.6,MPa
